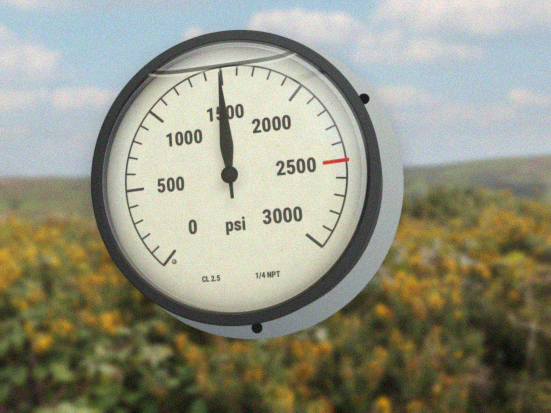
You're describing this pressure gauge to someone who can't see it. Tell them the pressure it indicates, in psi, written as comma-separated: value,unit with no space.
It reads 1500,psi
